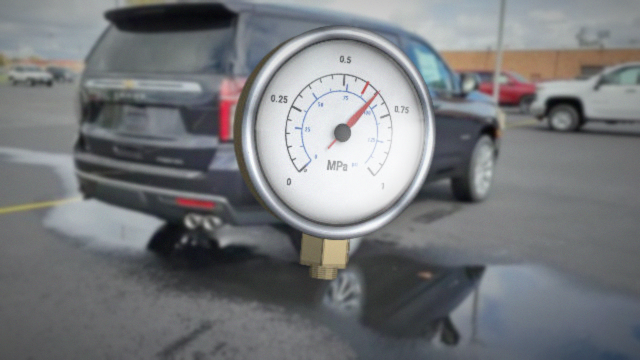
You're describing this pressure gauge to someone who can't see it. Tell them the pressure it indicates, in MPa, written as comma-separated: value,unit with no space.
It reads 0.65,MPa
